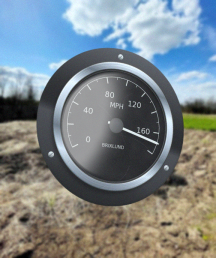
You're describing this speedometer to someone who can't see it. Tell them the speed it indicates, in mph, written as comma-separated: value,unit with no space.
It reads 170,mph
